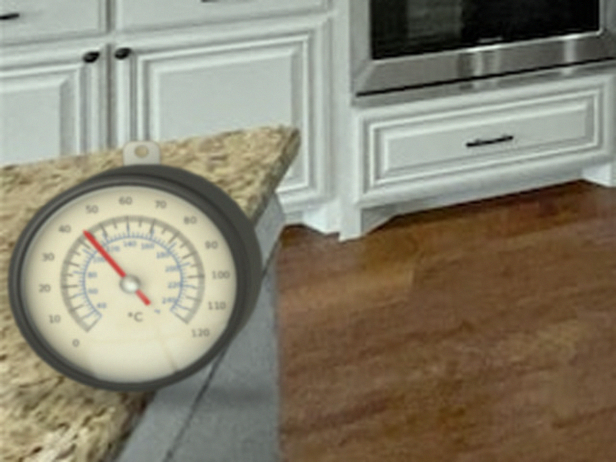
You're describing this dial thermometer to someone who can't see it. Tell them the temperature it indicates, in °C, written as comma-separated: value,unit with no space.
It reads 45,°C
